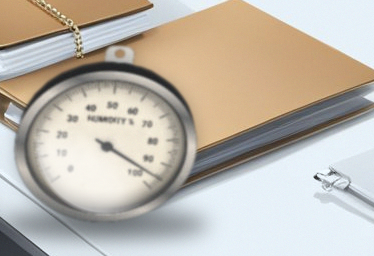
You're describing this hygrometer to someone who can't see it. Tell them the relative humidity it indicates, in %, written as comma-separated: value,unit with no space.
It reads 95,%
